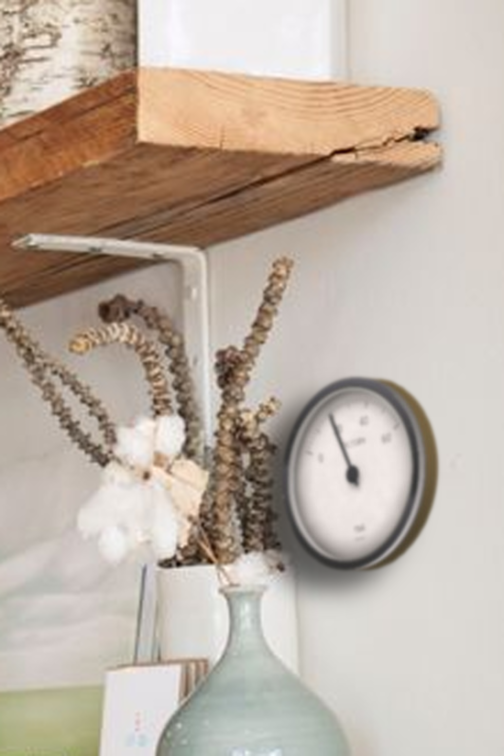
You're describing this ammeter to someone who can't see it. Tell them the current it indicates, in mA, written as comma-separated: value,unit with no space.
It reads 20,mA
